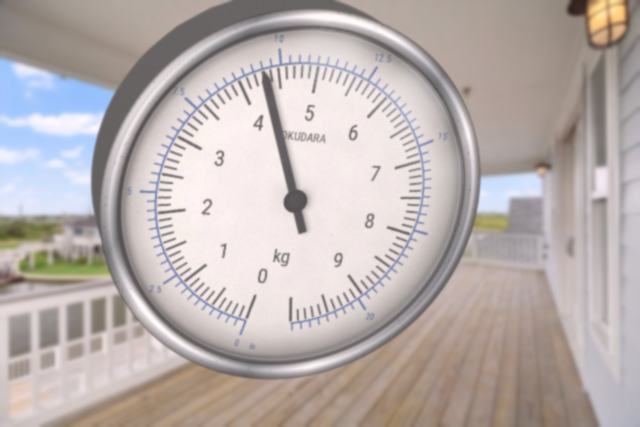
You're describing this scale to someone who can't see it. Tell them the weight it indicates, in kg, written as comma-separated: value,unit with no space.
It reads 4.3,kg
